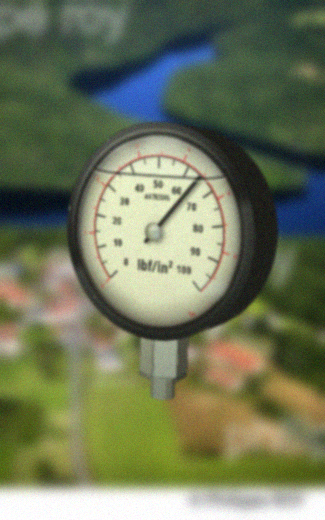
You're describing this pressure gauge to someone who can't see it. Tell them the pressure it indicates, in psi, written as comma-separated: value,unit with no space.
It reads 65,psi
